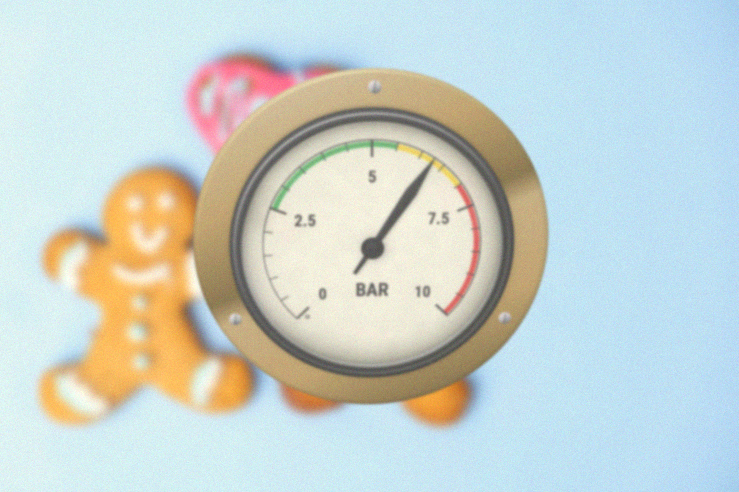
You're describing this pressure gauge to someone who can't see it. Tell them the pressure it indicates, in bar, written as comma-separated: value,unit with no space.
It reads 6.25,bar
